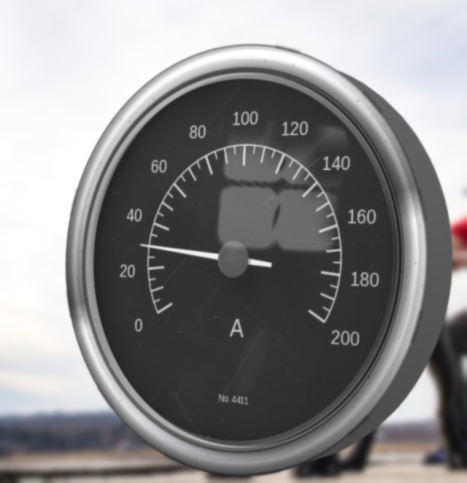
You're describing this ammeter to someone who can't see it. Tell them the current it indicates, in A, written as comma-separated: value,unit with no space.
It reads 30,A
